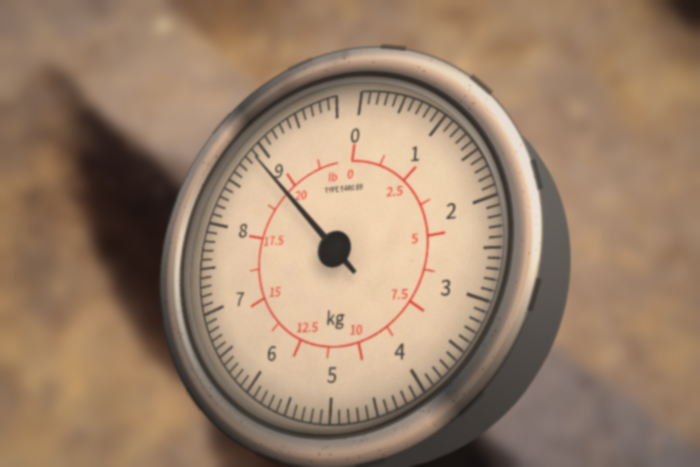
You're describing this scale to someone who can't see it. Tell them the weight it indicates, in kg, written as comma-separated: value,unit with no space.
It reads 8.9,kg
